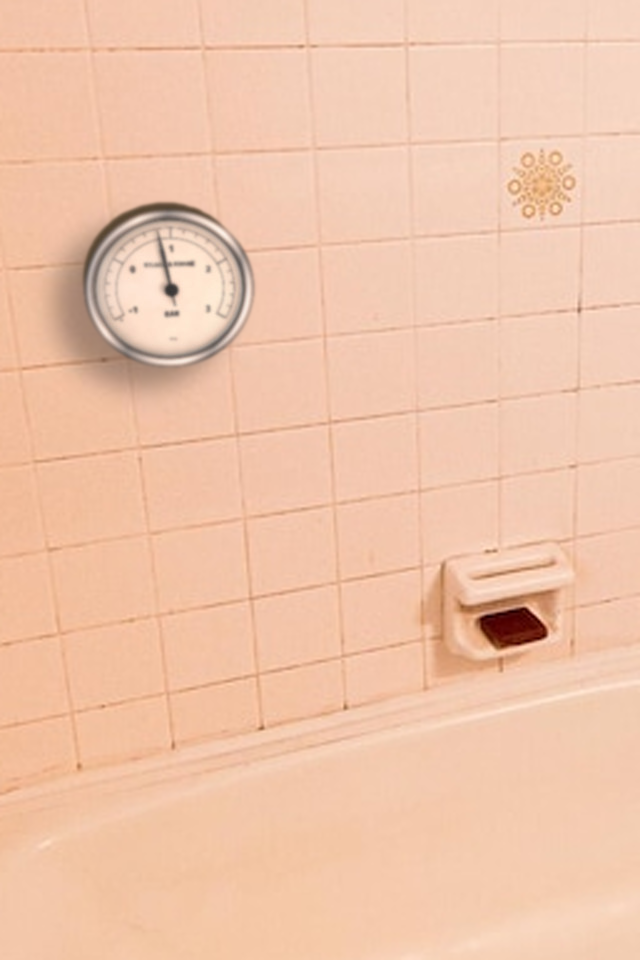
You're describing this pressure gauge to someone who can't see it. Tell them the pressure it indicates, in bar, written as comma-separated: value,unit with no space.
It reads 0.8,bar
